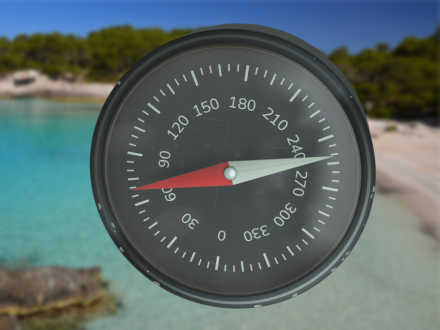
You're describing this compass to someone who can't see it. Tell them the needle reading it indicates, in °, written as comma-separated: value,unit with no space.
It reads 70,°
